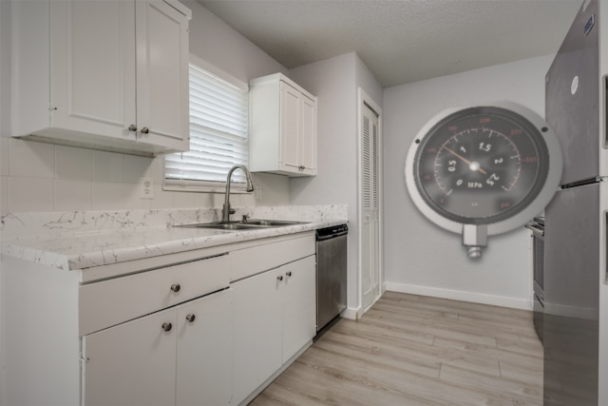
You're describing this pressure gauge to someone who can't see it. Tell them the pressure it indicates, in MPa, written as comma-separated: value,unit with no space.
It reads 0.8,MPa
